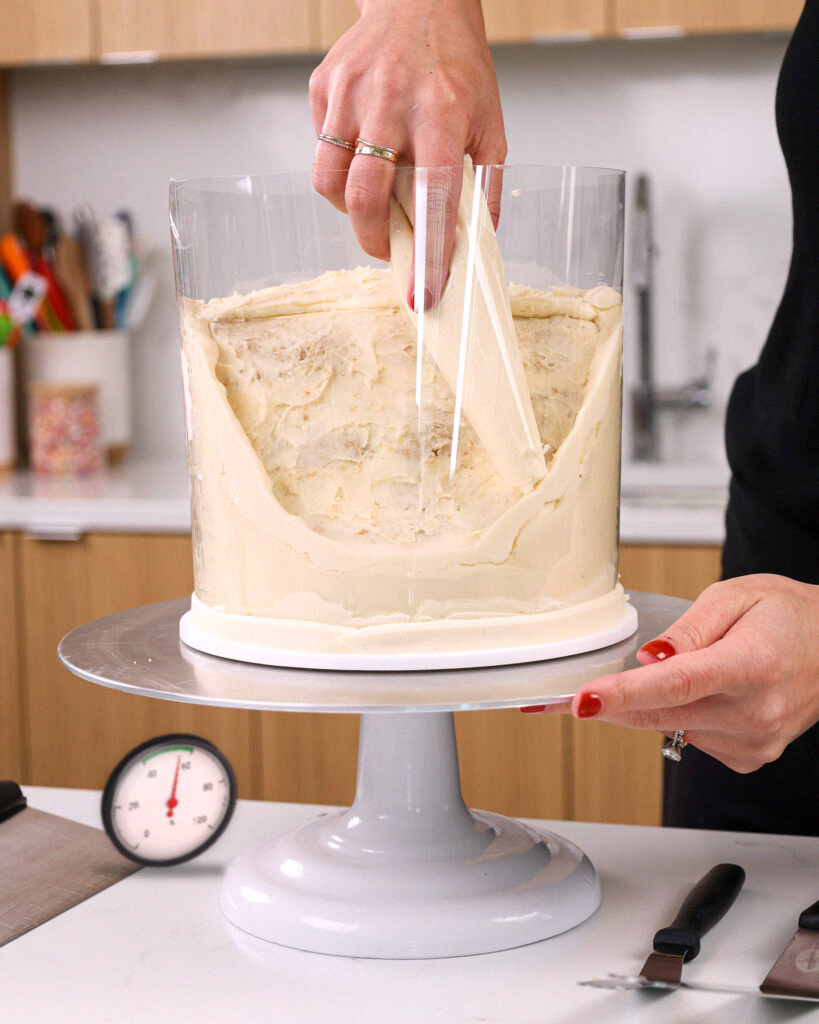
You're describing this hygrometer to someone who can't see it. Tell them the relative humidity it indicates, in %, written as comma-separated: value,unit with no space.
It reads 55,%
